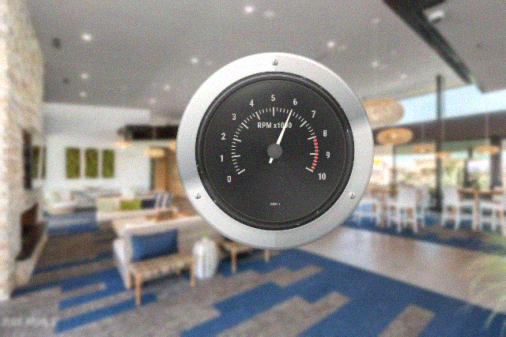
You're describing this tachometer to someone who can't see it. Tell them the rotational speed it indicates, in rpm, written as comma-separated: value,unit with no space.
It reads 6000,rpm
